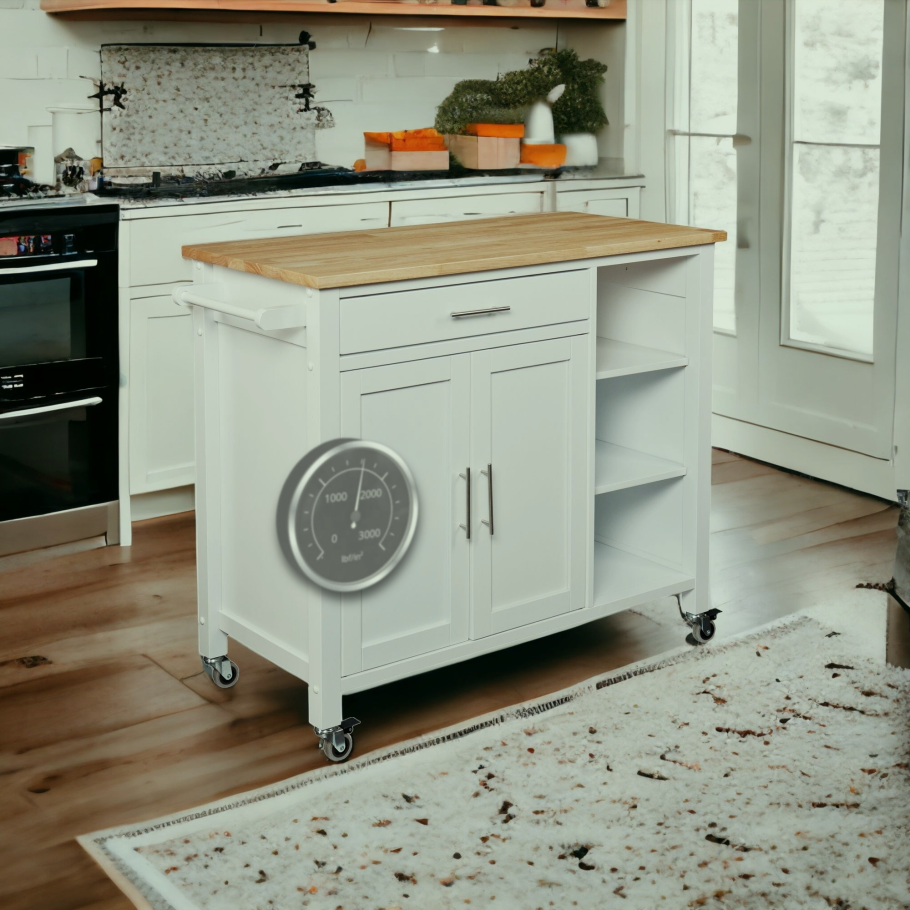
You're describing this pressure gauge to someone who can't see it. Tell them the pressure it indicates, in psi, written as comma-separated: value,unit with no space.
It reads 1600,psi
